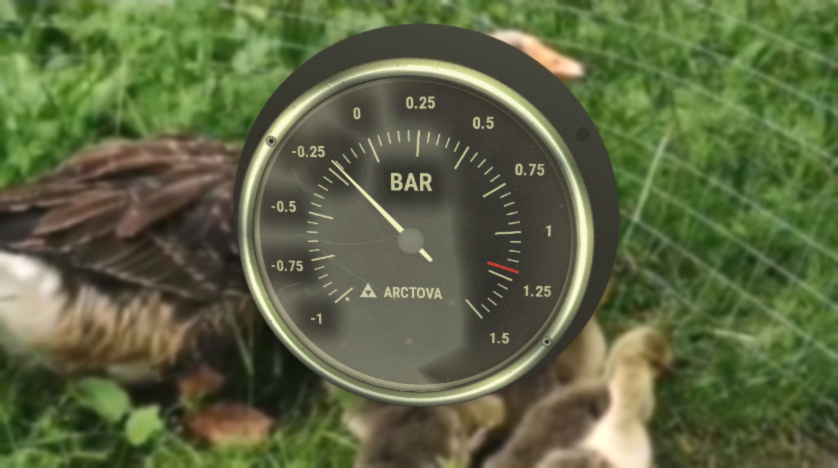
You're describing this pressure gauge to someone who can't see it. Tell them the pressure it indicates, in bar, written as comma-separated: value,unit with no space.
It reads -0.2,bar
